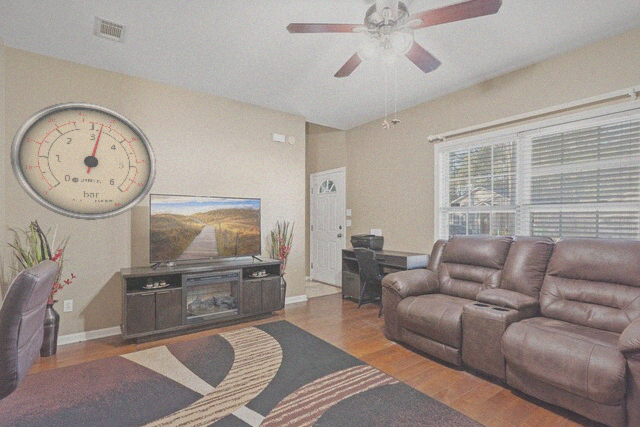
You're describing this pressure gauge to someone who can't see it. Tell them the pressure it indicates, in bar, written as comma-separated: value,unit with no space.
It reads 3.25,bar
